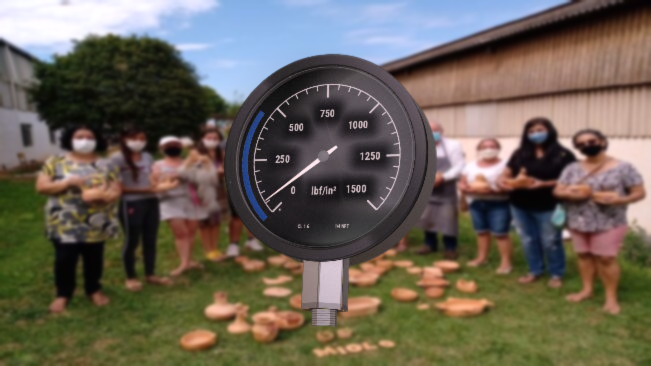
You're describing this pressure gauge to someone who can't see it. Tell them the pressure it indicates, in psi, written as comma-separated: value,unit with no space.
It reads 50,psi
